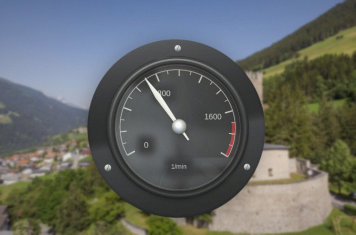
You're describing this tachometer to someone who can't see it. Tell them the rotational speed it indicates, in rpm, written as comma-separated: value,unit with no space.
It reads 700,rpm
